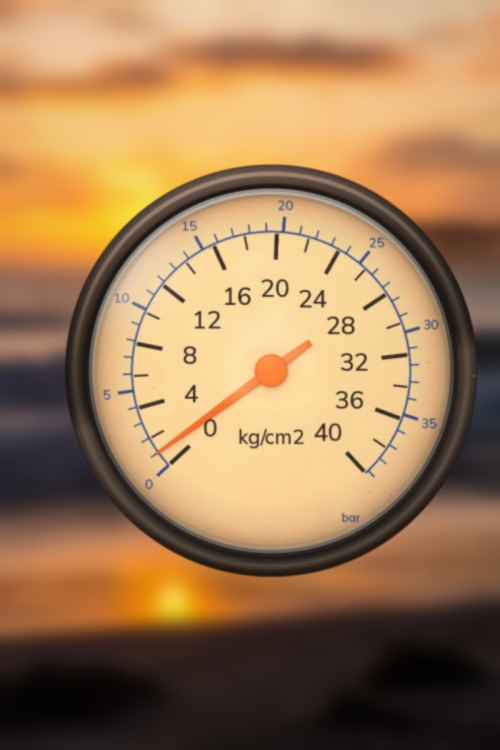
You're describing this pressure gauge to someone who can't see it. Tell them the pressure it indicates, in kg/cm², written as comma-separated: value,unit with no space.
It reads 1,kg/cm²
